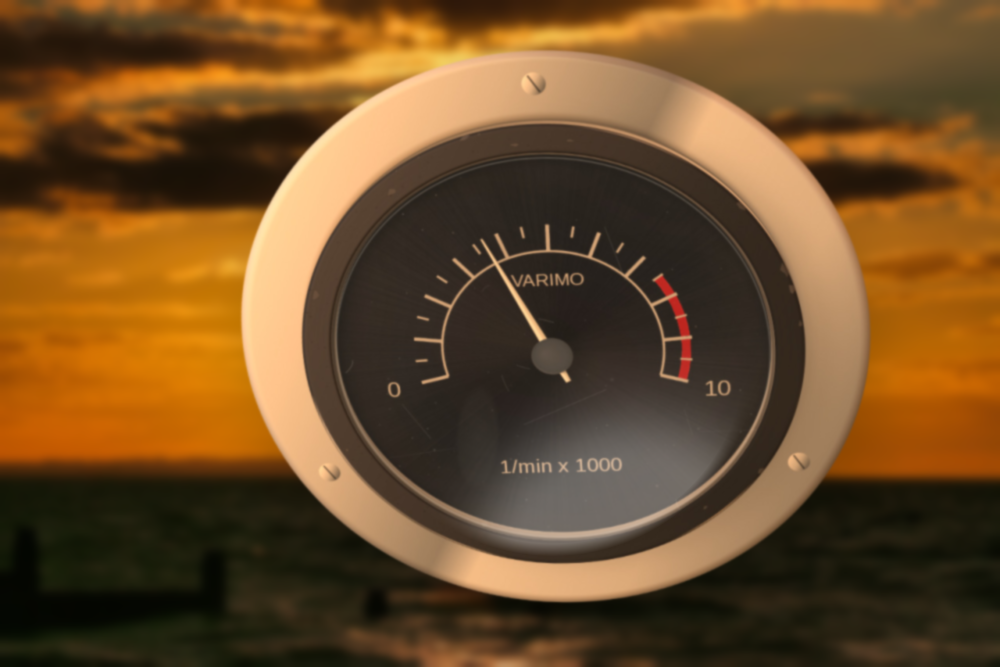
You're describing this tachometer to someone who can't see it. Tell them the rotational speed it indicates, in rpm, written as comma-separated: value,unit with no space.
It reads 3750,rpm
